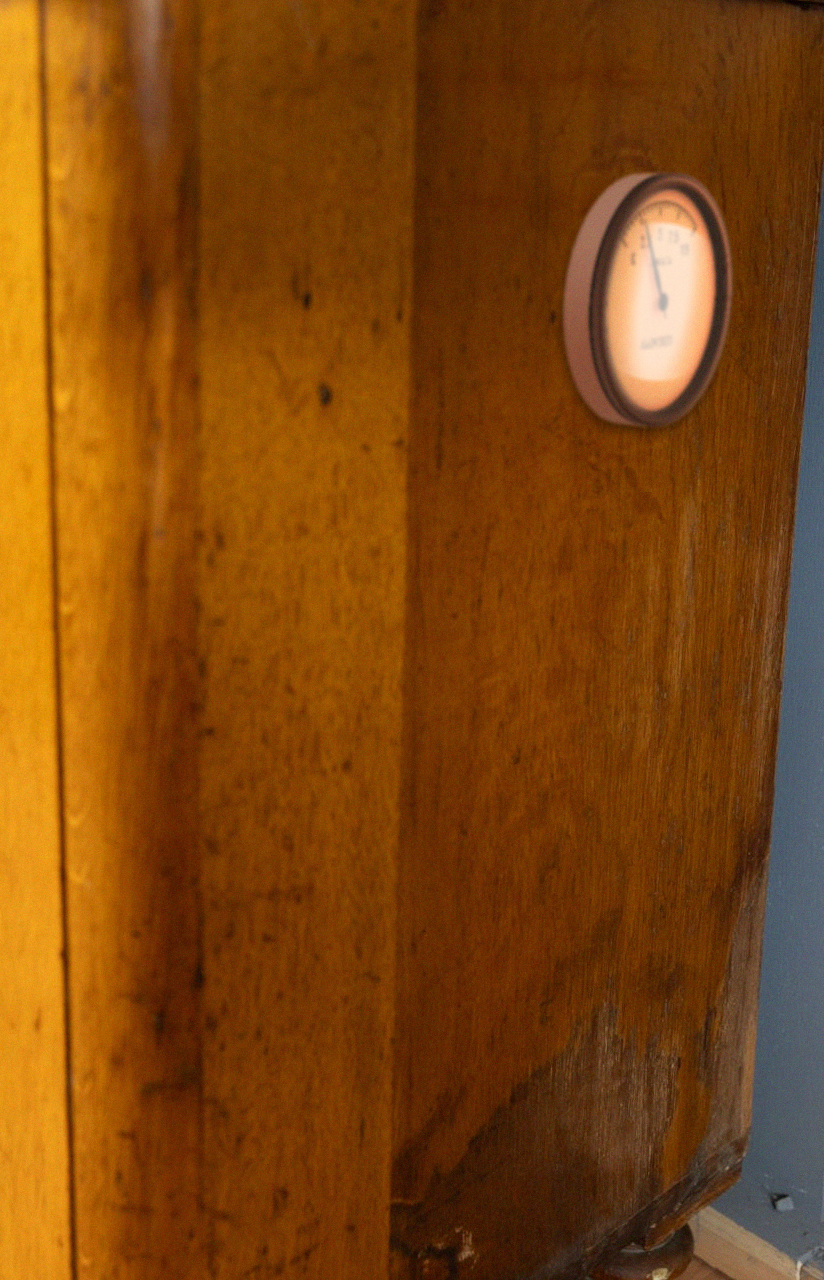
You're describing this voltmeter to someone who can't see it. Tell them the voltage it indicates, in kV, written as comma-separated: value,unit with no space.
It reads 2.5,kV
